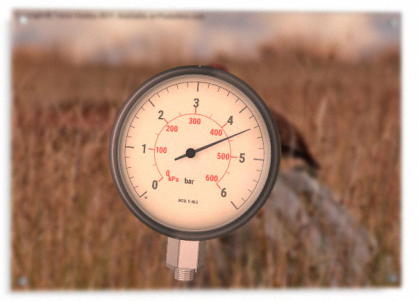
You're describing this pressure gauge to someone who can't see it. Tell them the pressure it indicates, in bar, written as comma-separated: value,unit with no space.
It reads 4.4,bar
